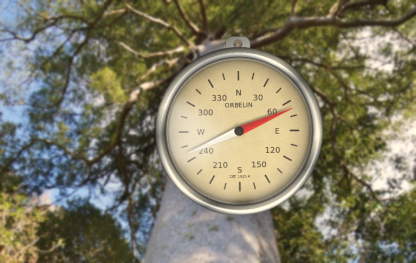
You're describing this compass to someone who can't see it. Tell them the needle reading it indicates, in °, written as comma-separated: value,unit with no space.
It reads 67.5,°
